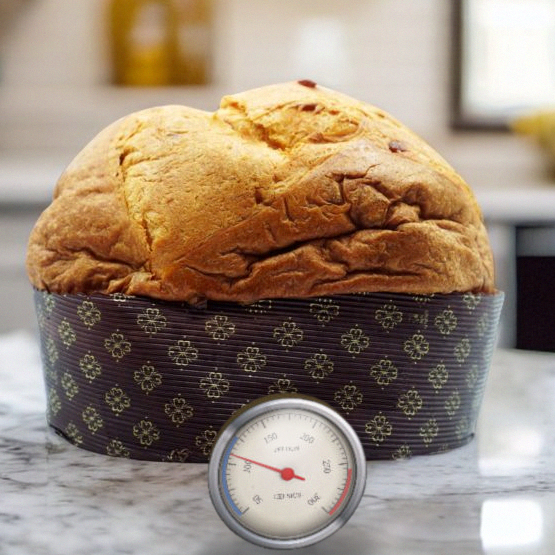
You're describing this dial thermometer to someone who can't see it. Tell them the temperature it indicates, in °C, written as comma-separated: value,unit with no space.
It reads 110,°C
